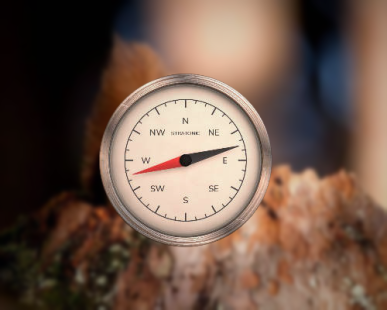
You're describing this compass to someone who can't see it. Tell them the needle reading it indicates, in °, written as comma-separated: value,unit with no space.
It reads 255,°
